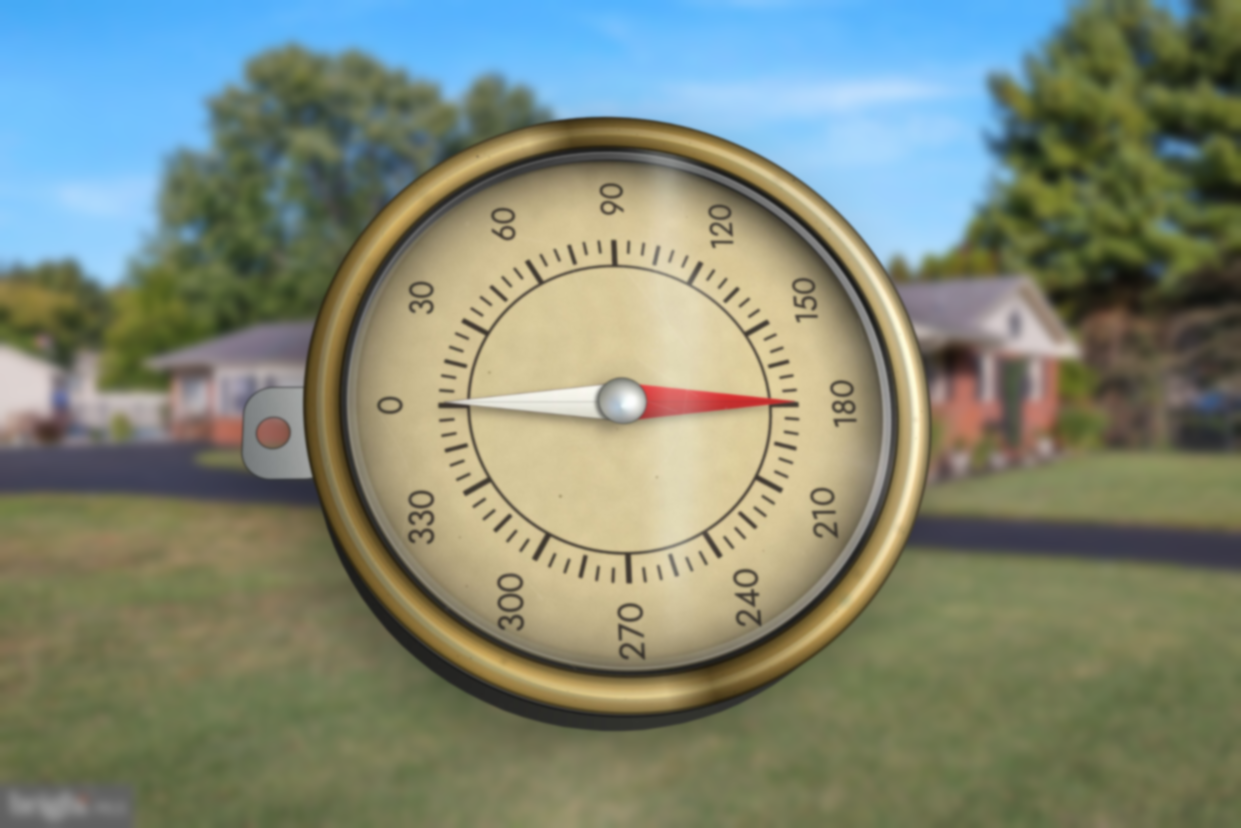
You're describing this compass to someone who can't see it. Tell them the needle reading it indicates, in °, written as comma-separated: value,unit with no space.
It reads 180,°
